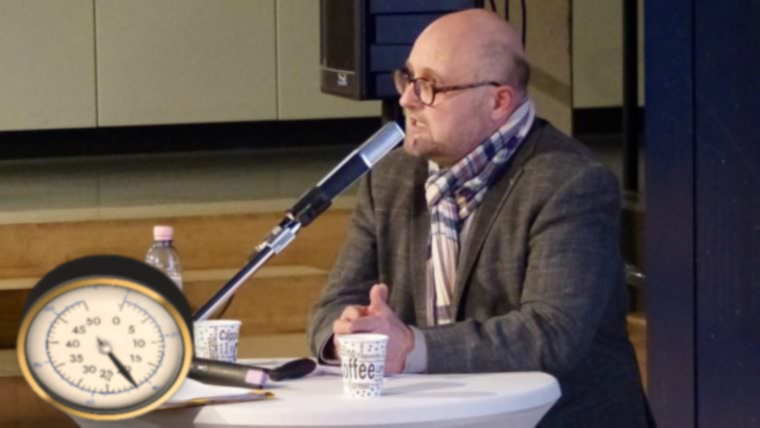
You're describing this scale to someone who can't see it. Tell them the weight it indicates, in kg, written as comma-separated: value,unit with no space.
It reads 20,kg
